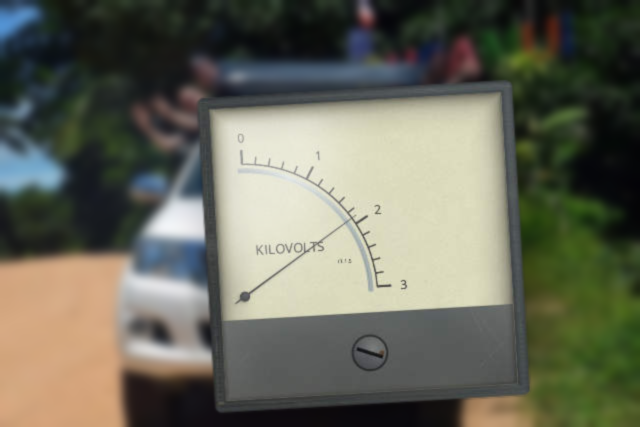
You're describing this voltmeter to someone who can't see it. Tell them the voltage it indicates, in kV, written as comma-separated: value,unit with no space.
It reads 1.9,kV
